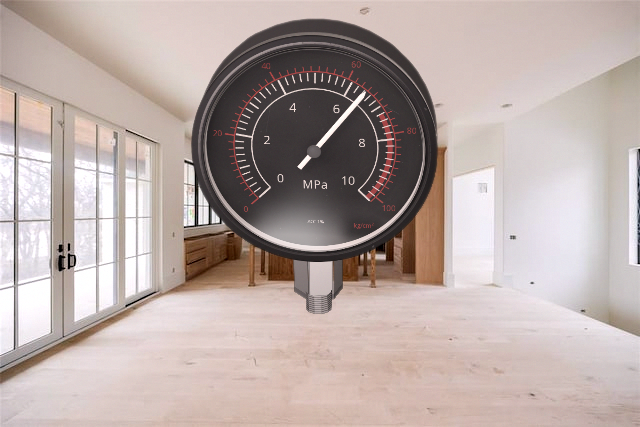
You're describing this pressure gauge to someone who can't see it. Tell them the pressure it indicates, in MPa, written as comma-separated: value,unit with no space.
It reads 6.4,MPa
